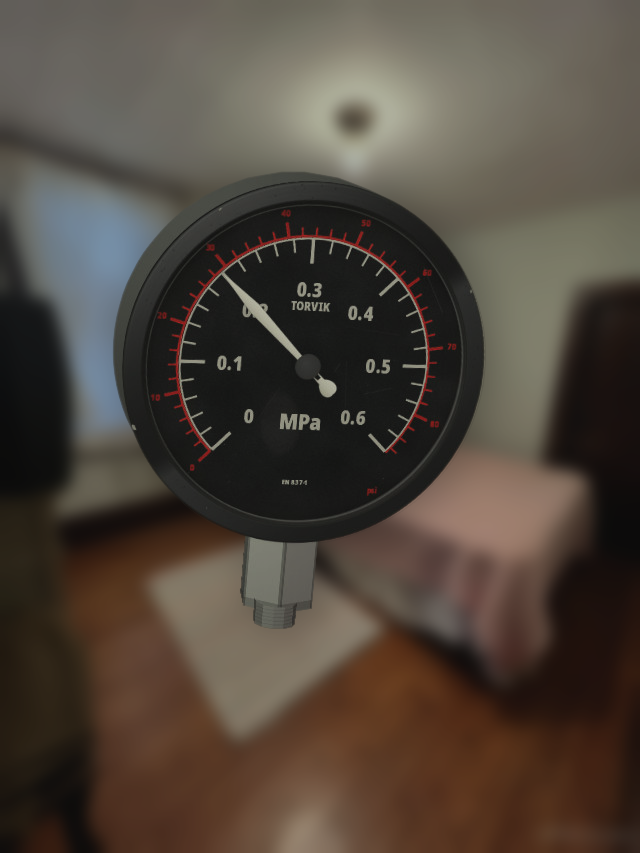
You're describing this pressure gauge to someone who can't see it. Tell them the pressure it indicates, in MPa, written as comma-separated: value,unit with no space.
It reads 0.2,MPa
